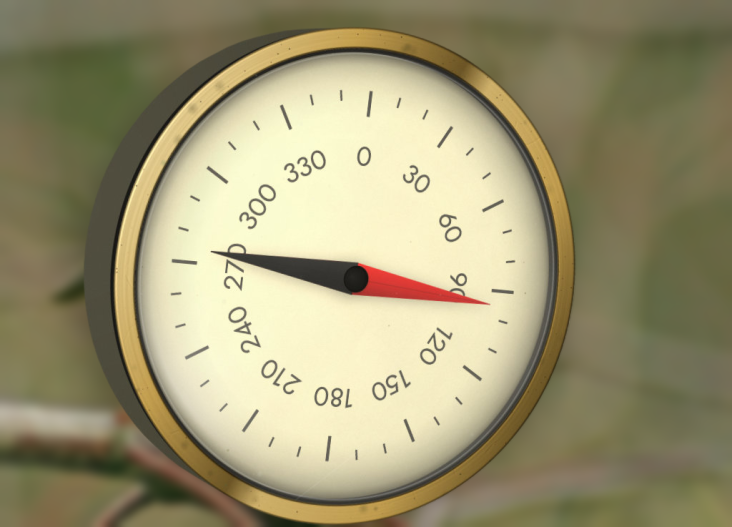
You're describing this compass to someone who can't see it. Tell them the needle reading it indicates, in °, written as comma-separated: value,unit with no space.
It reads 95,°
